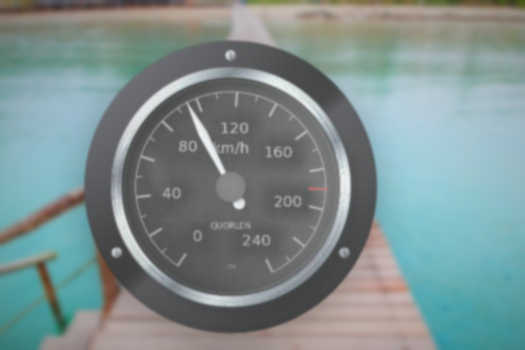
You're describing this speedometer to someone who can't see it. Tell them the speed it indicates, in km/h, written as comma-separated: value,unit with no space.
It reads 95,km/h
